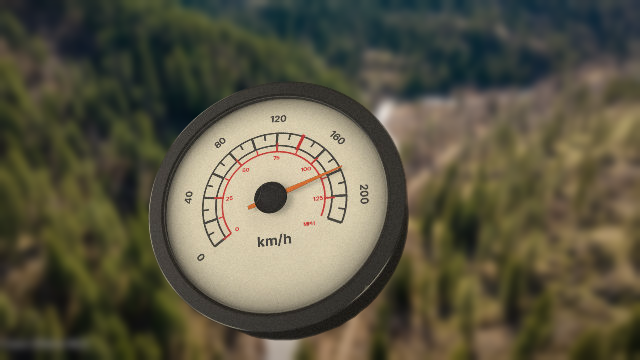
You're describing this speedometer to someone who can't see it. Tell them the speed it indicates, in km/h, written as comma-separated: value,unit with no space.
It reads 180,km/h
